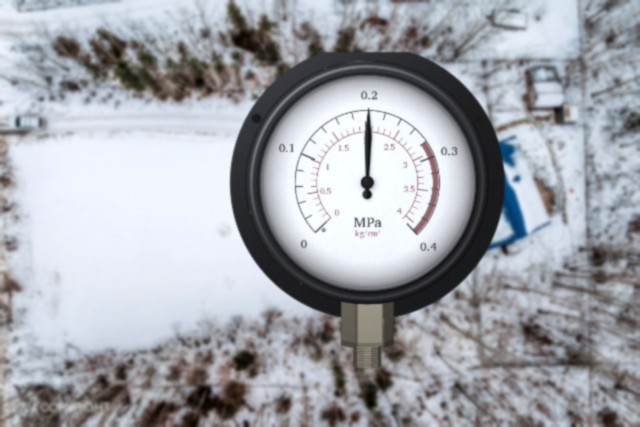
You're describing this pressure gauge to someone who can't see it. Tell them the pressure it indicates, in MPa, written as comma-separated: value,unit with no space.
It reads 0.2,MPa
